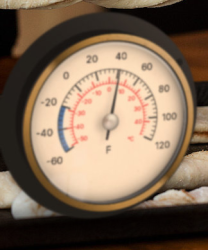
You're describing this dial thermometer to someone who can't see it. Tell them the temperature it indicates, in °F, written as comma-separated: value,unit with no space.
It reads 40,°F
